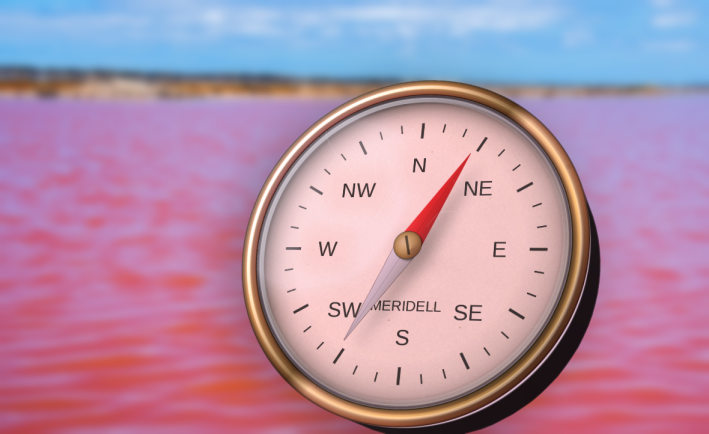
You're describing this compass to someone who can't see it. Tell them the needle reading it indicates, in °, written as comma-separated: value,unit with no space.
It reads 30,°
